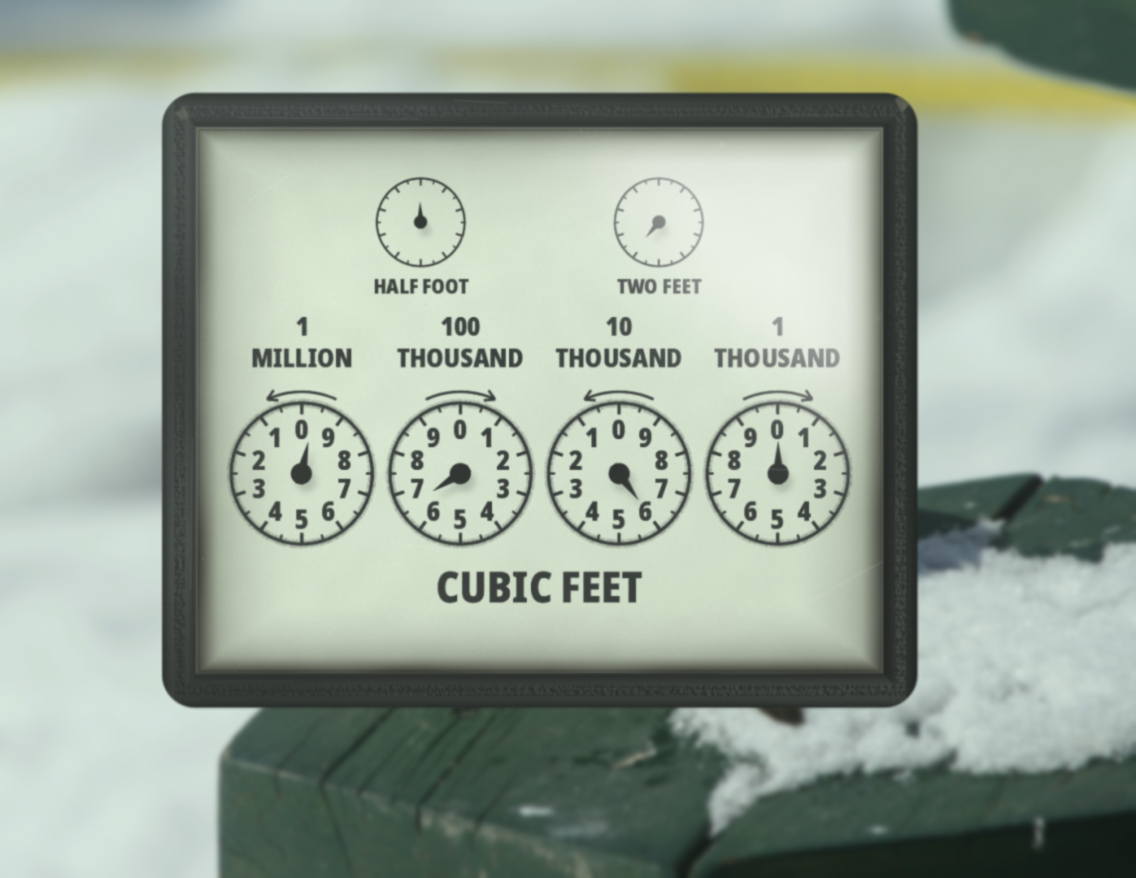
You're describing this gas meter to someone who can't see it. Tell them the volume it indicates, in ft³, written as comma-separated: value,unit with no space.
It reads 966000,ft³
